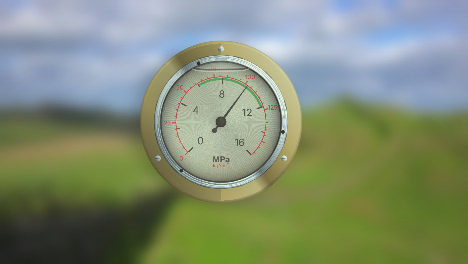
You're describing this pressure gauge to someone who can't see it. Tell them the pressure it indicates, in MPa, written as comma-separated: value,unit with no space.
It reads 10,MPa
